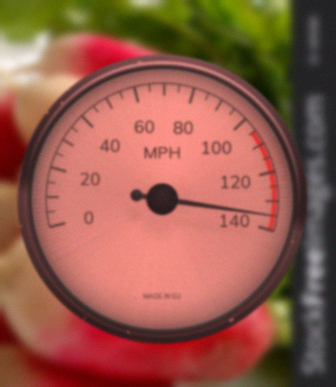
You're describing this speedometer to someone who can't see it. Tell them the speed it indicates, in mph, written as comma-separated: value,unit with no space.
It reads 135,mph
